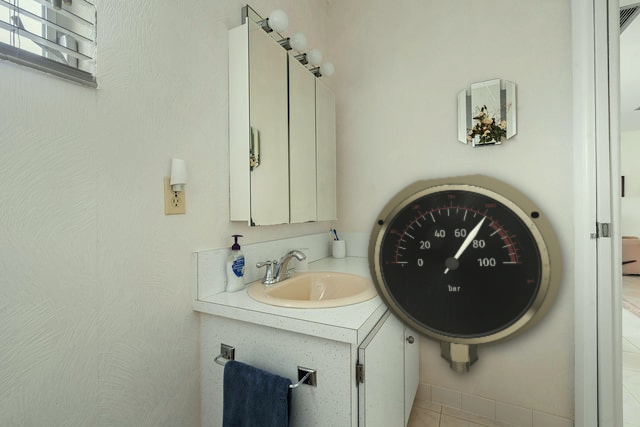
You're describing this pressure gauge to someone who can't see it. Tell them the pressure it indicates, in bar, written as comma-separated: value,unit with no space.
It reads 70,bar
